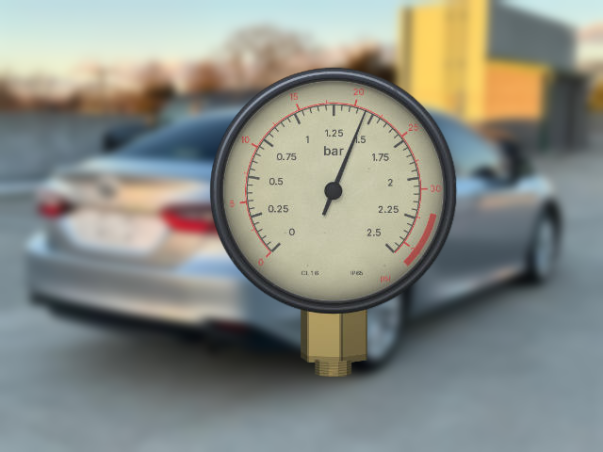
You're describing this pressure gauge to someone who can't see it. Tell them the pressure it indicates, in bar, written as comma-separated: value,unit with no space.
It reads 1.45,bar
